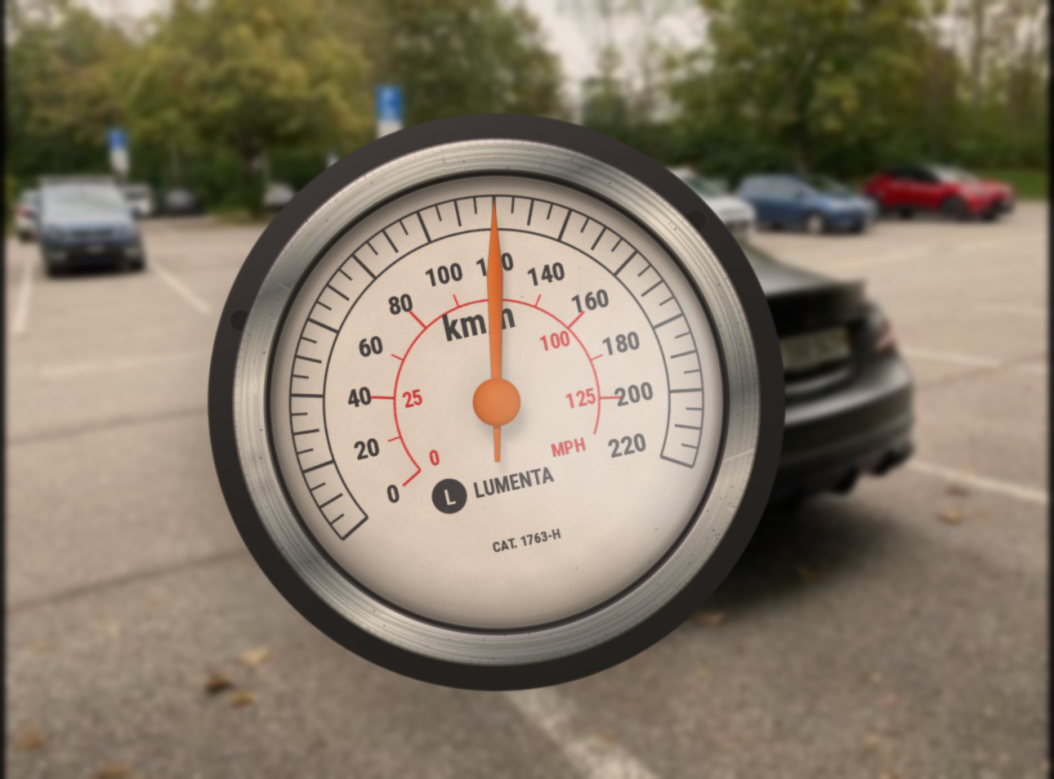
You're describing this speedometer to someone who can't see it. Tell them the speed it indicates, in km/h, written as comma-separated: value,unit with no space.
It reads 120,km/h
